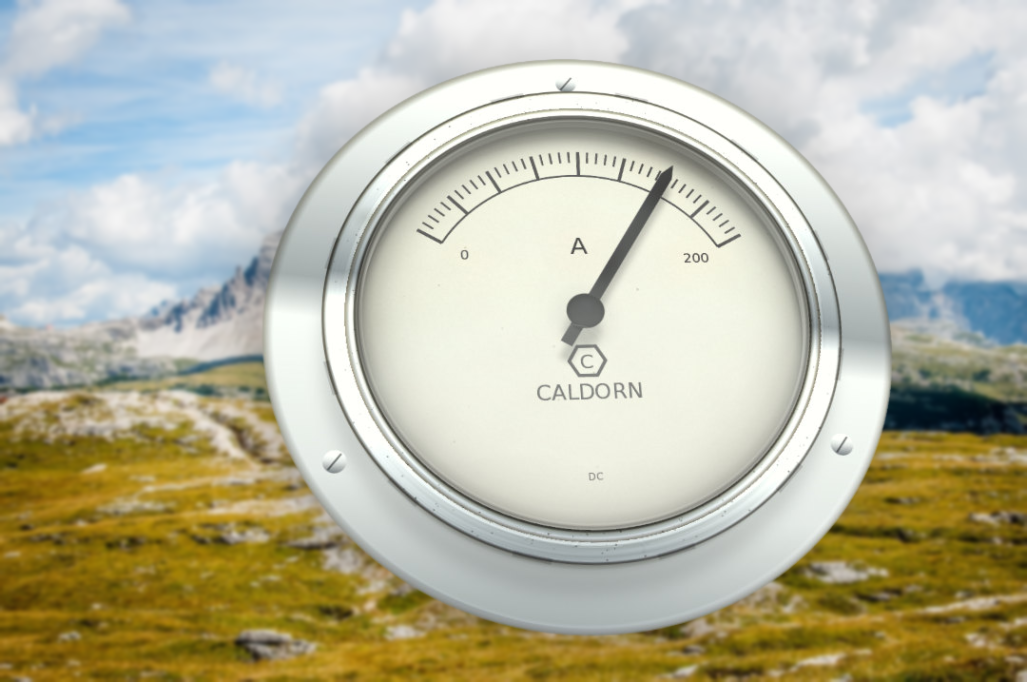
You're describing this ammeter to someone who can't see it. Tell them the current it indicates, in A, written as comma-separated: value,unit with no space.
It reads 150,A
